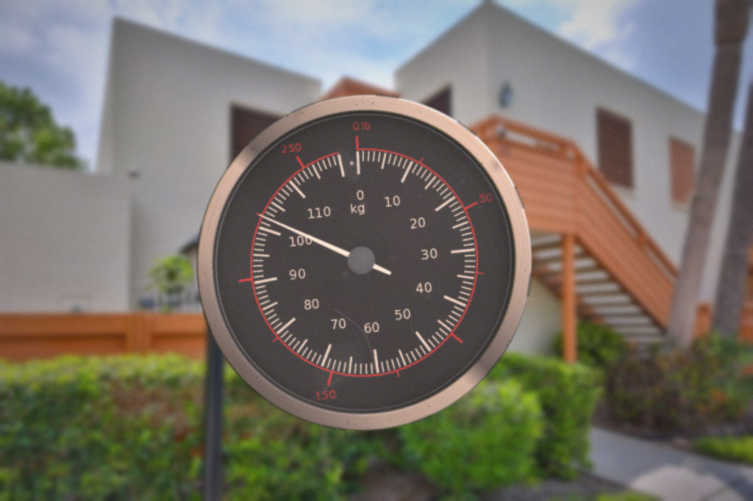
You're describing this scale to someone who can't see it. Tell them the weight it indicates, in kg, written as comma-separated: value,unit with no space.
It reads 102,kg
